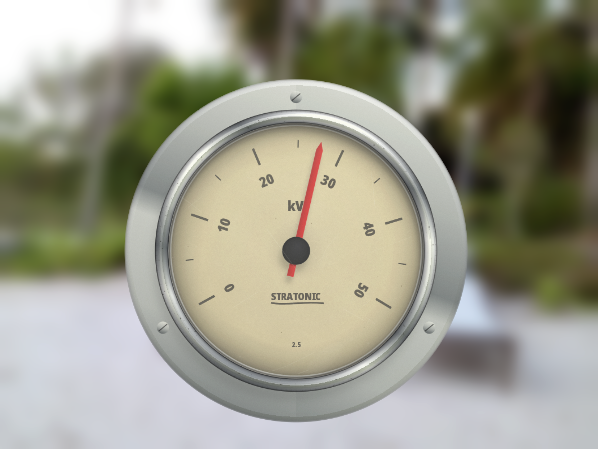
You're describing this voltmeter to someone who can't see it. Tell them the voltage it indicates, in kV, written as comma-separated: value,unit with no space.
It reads 27.5,kV
